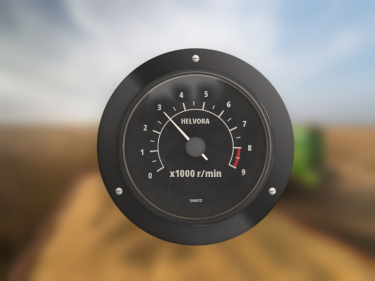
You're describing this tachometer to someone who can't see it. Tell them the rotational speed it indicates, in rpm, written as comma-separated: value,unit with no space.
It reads 3000,rpm
